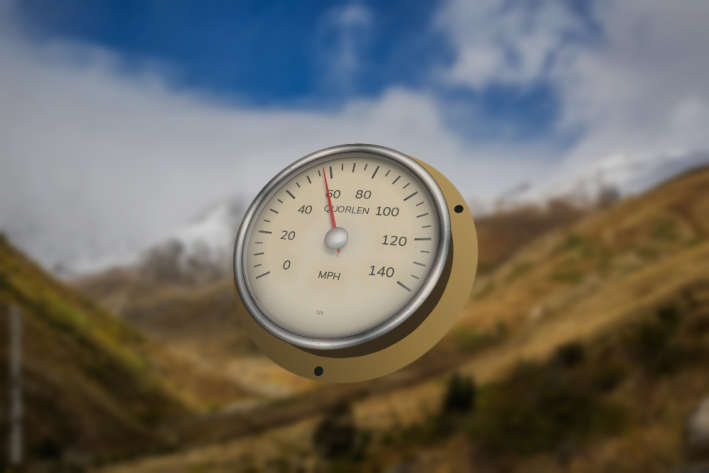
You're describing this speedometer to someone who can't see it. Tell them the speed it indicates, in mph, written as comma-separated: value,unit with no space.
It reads 57.5,mph
